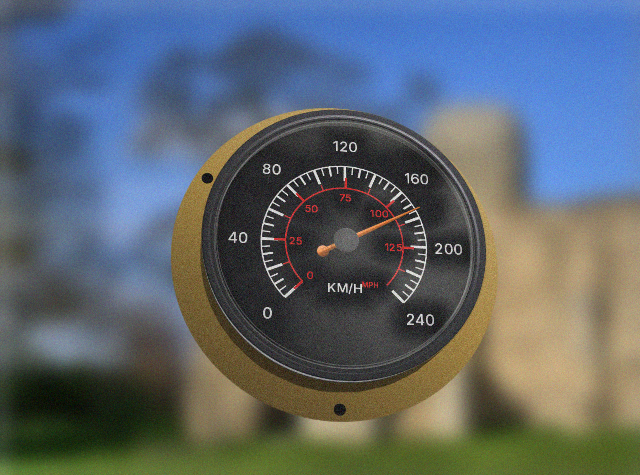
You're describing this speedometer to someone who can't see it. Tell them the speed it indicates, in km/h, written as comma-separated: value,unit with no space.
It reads 175,km/h
